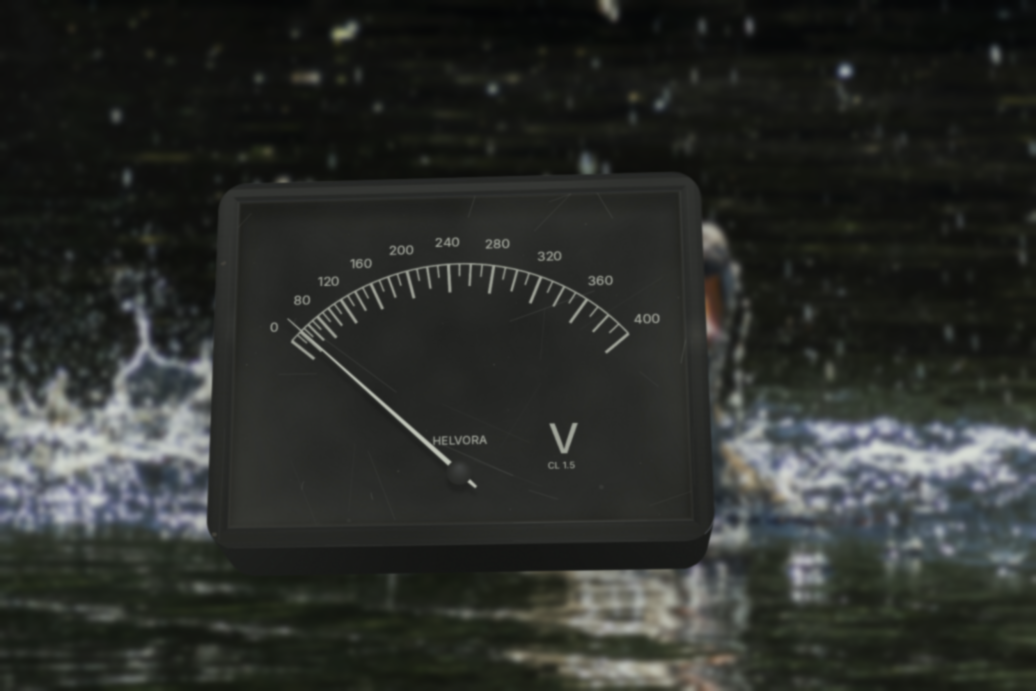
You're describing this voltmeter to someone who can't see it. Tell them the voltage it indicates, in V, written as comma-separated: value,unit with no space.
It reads 40,V
